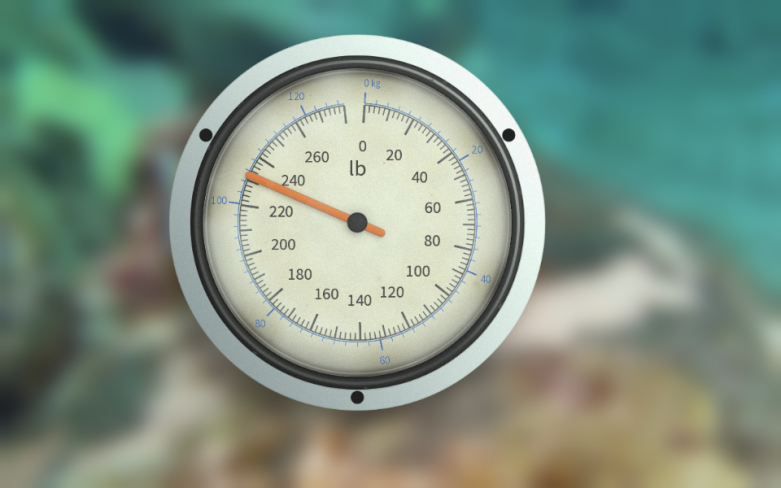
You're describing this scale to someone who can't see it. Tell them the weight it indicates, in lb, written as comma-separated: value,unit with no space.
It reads 232,lb
